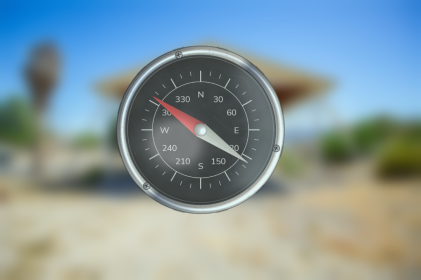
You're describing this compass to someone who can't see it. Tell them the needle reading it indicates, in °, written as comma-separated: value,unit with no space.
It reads 305,°
